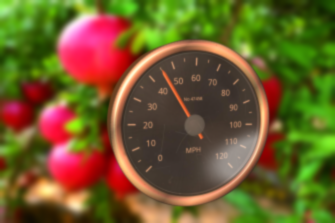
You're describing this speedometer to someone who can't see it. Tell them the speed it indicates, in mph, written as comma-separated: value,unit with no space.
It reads 45,mph
